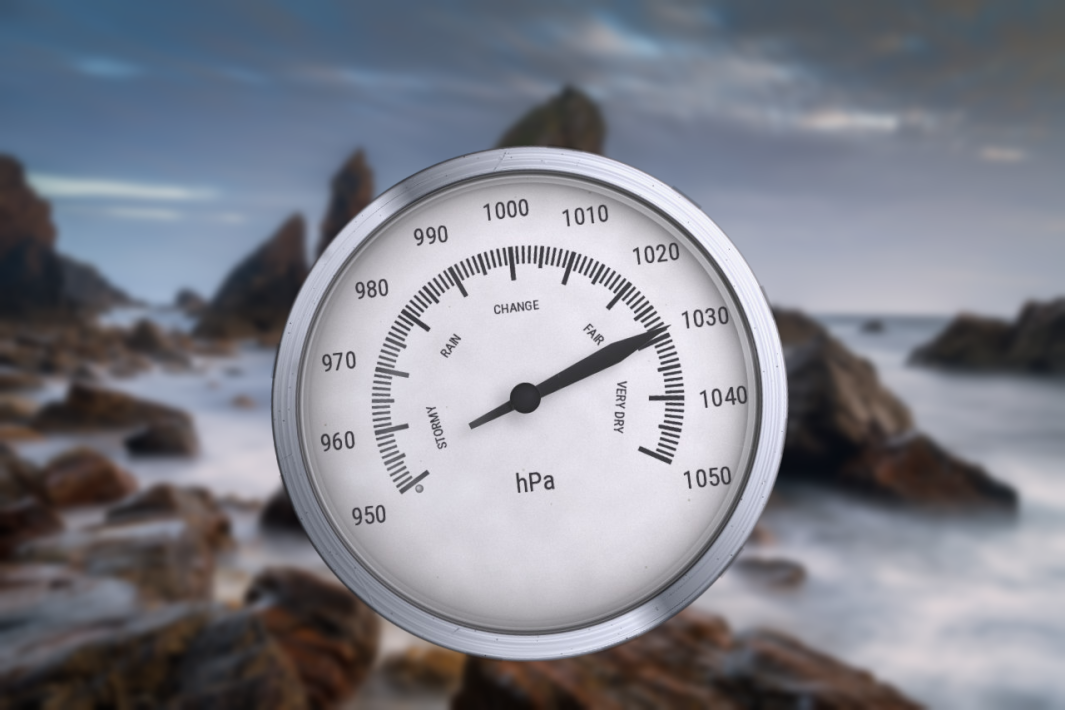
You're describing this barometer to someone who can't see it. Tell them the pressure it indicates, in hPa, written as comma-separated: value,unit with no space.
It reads 1029,hPa
